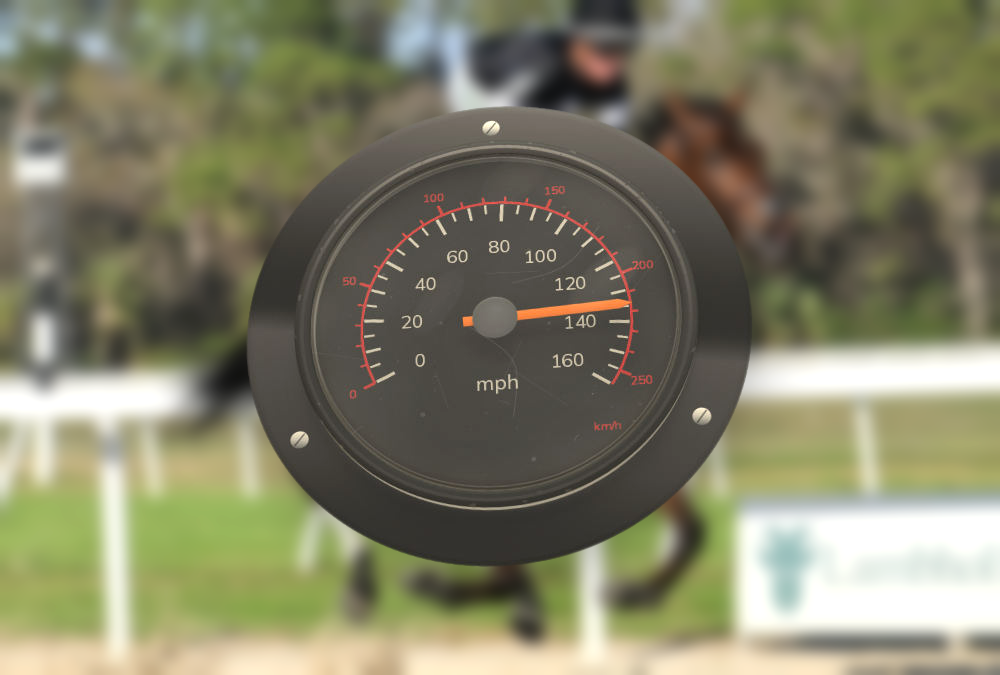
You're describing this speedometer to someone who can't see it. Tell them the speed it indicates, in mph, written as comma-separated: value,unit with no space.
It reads 135,mph
